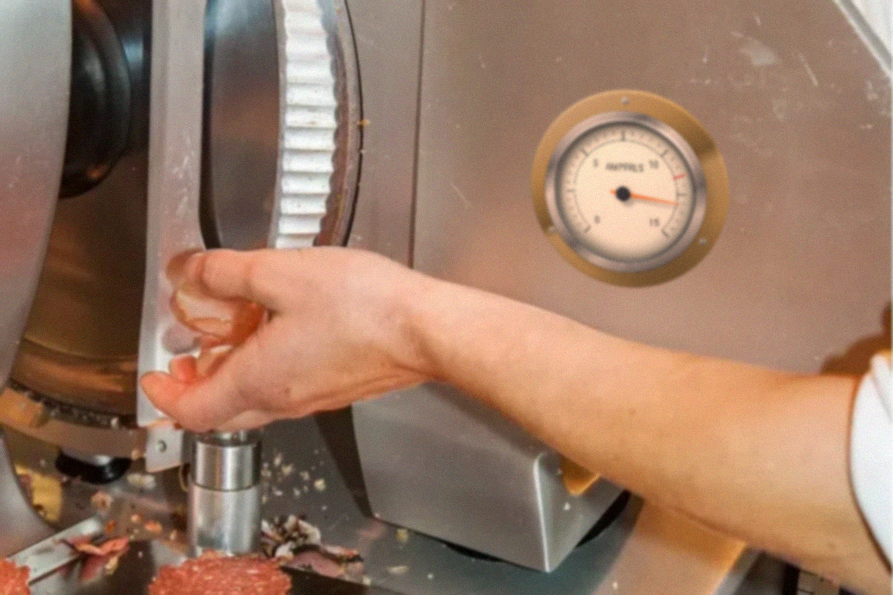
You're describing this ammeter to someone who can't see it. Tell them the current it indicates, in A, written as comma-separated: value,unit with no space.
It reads 13,A
